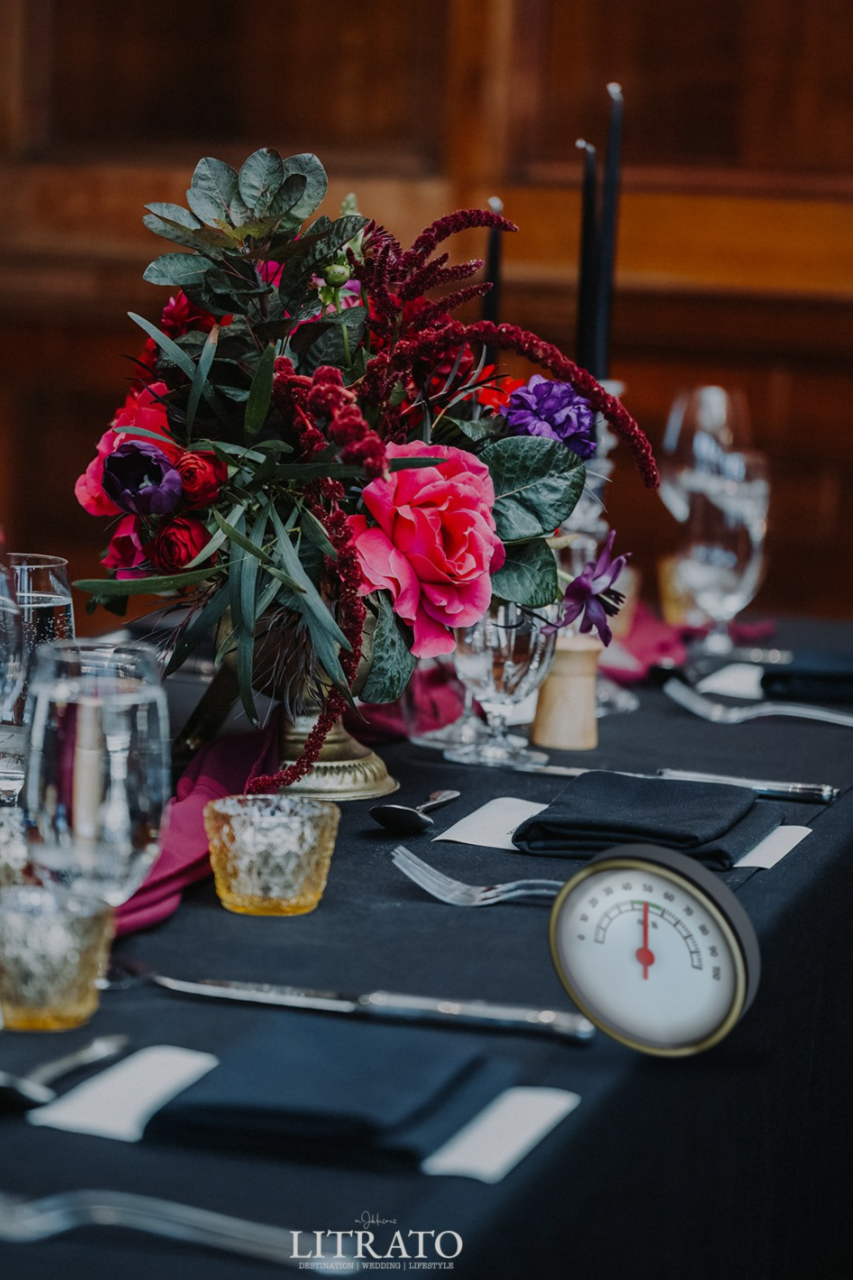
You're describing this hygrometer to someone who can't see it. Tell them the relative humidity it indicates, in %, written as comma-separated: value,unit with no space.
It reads 50,%
